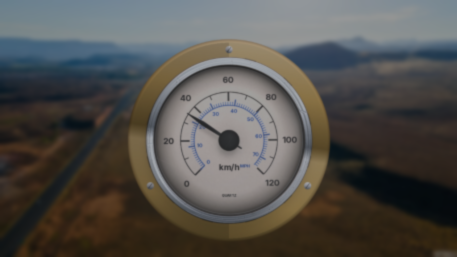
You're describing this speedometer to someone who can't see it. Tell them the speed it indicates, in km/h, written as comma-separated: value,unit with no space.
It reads 35,km/h
